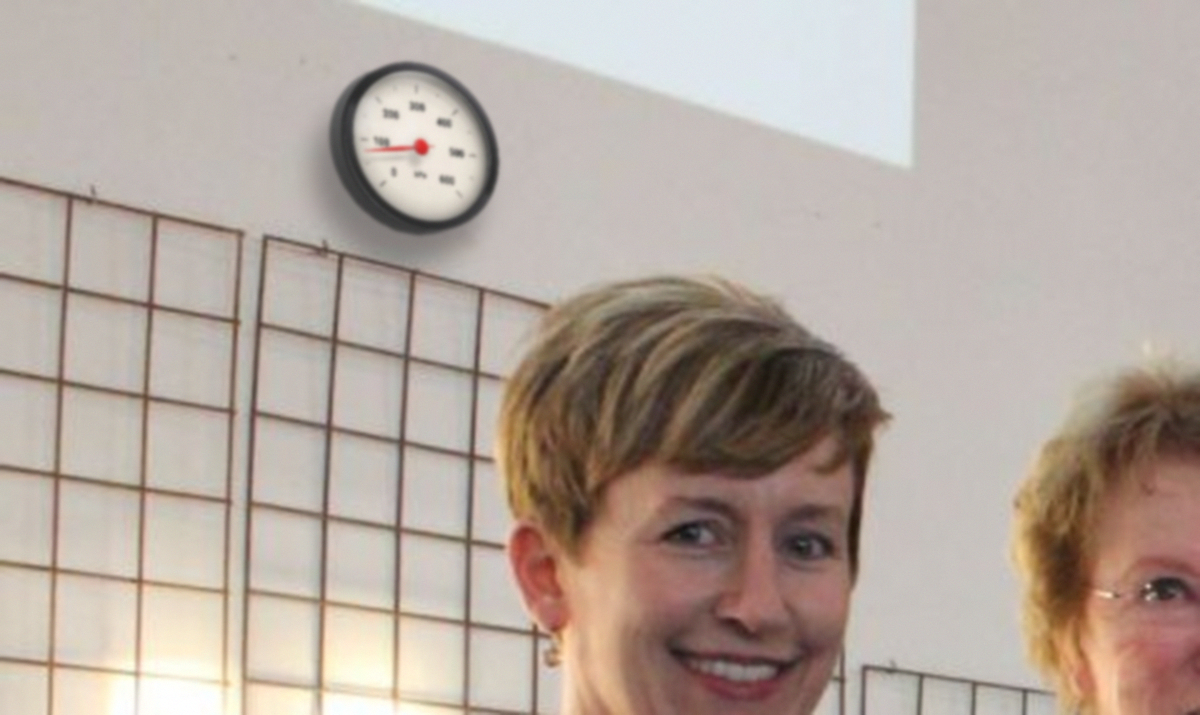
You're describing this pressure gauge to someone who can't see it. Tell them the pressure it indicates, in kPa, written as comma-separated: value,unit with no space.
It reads 75,kPa
